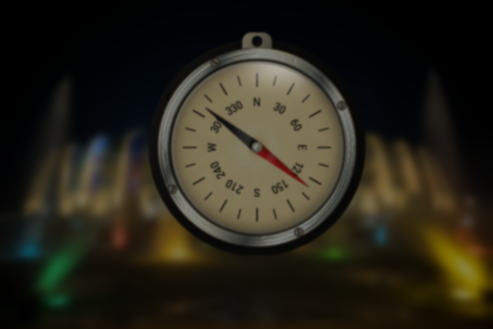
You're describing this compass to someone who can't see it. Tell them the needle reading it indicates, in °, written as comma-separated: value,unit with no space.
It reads 127.5,°
